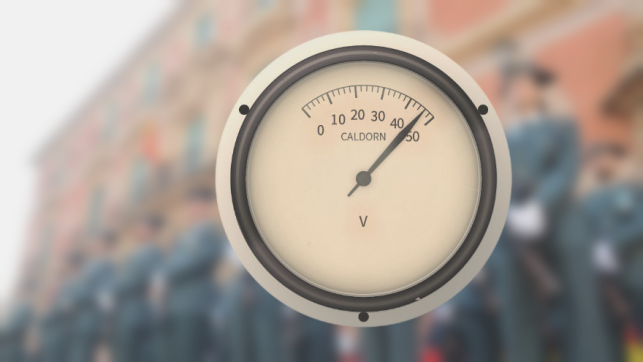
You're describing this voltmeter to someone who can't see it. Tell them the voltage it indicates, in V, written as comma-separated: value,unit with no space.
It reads 46,V
